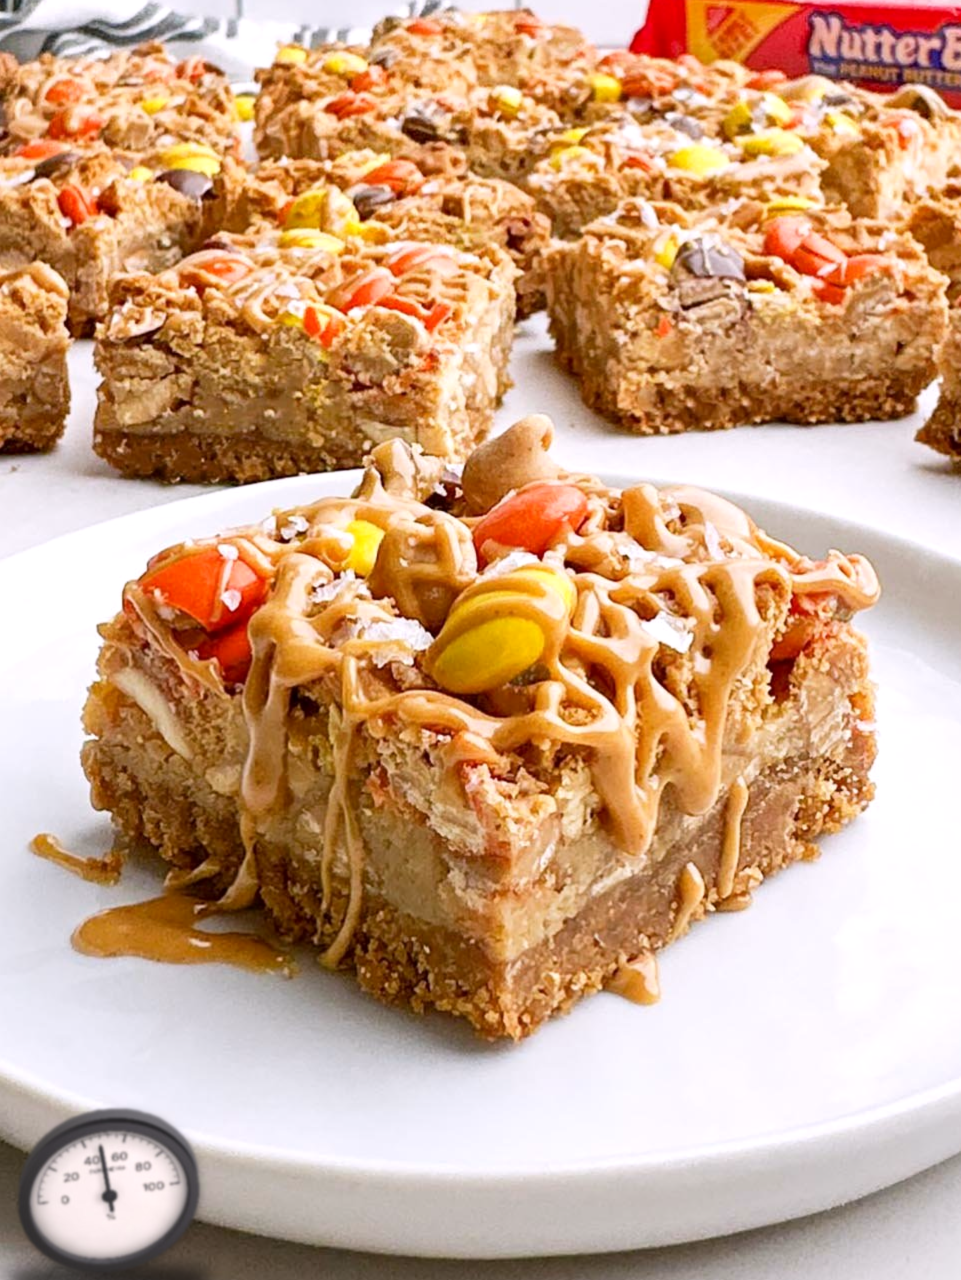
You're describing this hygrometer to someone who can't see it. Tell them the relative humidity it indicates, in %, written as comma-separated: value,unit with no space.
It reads 48,%
